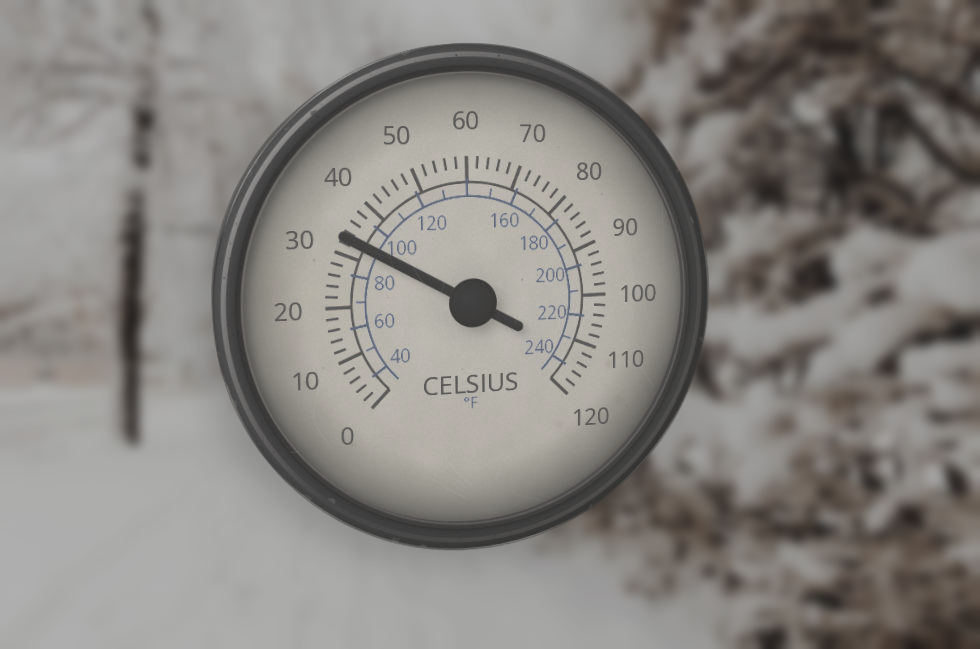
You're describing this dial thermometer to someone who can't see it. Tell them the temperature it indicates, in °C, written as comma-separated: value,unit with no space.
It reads 33,°C
